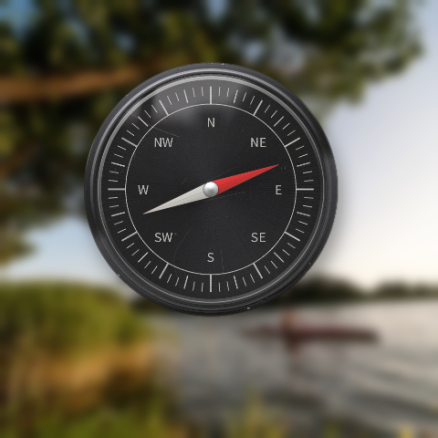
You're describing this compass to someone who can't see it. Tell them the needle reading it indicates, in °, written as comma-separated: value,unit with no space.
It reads 70,°
